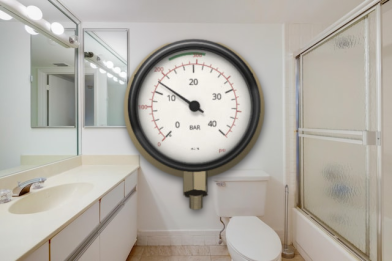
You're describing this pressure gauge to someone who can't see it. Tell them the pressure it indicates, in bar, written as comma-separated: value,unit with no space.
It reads 12,bar
